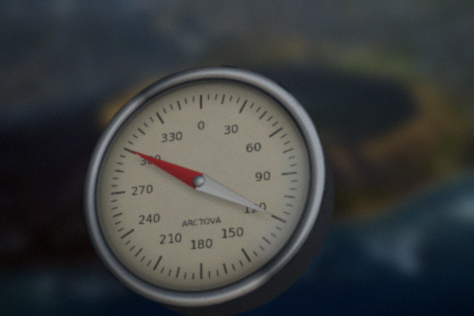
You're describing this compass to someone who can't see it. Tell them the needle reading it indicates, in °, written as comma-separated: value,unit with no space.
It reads 300,°
